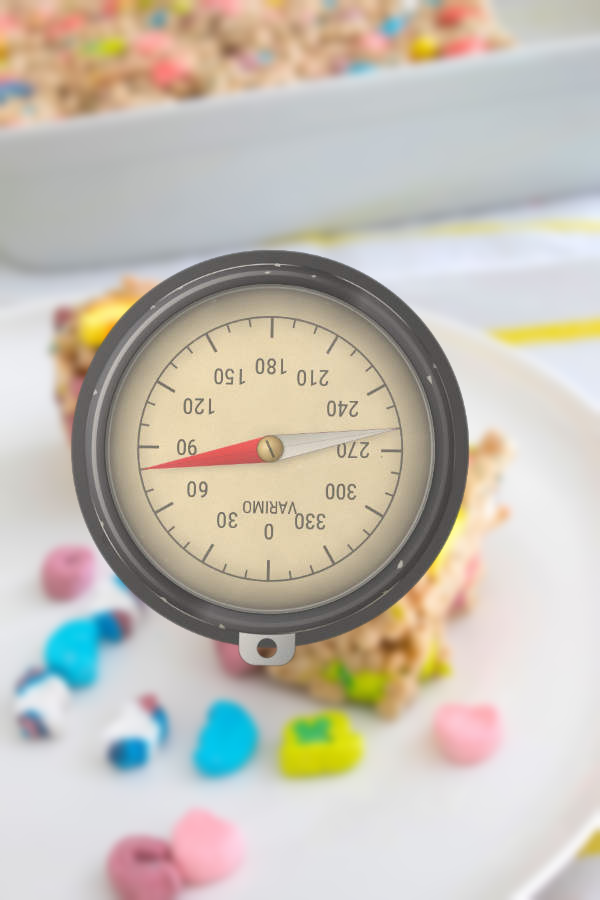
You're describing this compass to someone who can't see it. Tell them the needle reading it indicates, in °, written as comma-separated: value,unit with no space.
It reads 80,°
